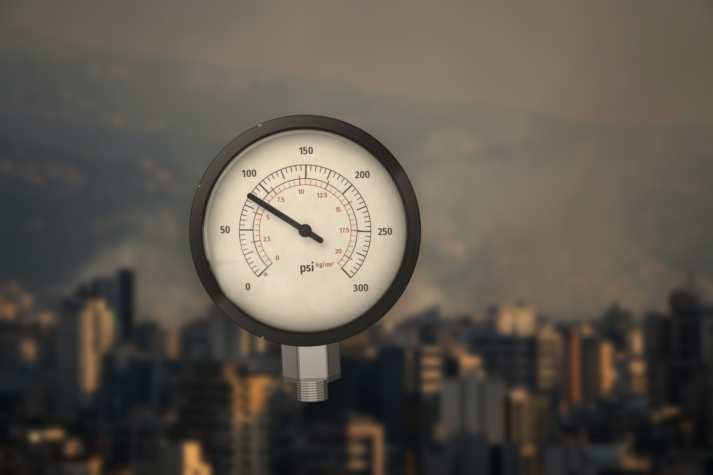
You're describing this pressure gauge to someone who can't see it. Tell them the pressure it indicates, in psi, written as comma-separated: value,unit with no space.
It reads 85,psi
